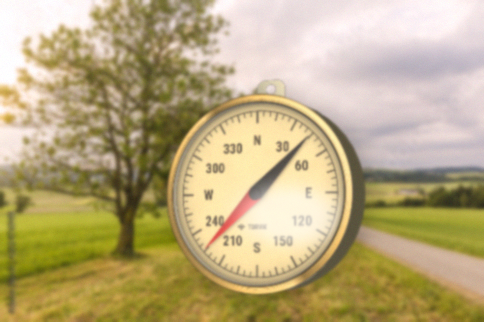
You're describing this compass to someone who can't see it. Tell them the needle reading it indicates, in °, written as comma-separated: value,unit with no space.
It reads 225,°
